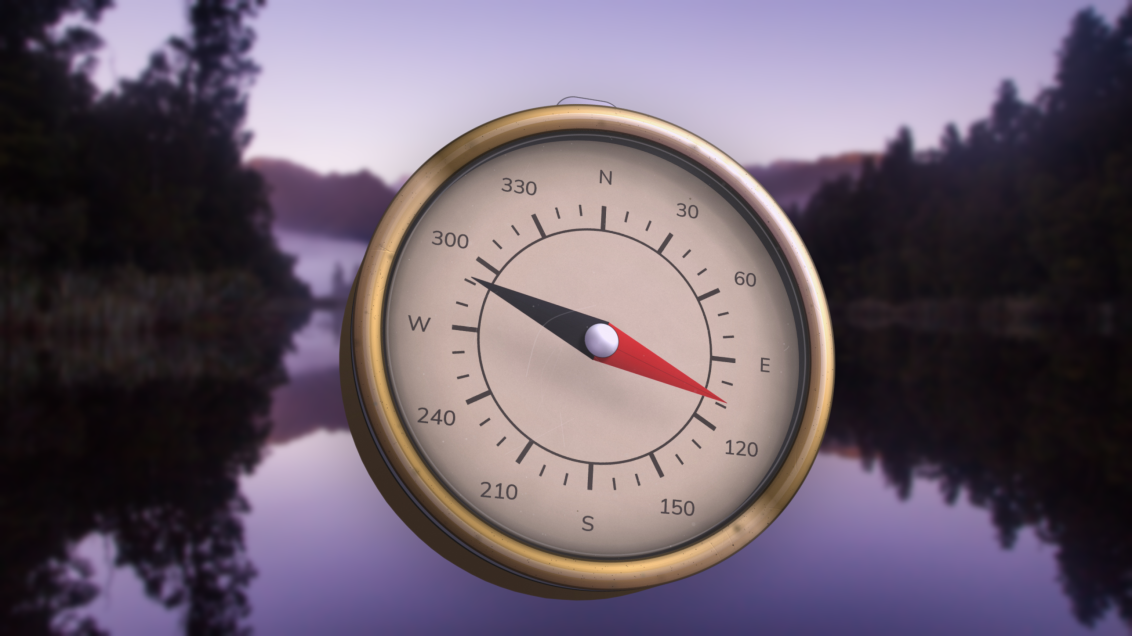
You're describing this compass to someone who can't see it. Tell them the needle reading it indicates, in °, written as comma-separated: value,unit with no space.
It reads 110,°
